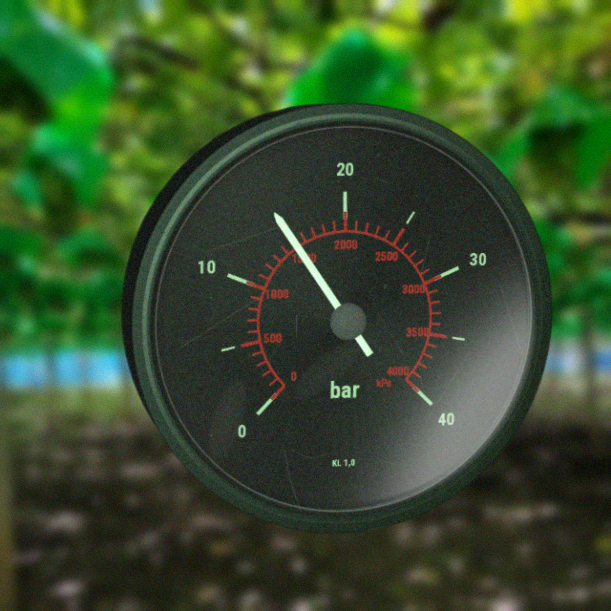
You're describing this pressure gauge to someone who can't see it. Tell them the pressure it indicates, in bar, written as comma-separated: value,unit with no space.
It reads 15,bar
